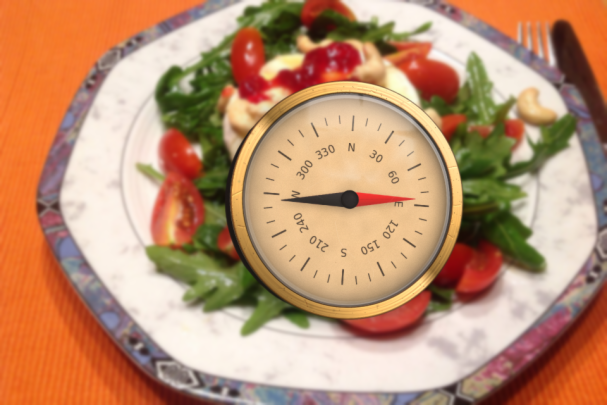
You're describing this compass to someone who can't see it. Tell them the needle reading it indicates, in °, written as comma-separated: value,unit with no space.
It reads 85,°
